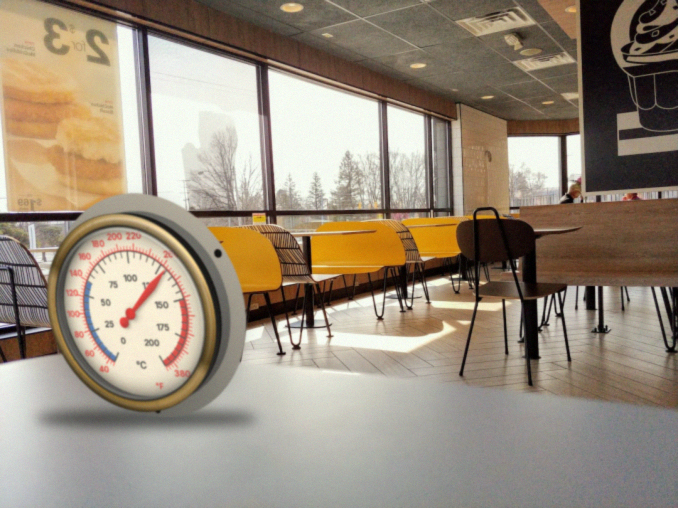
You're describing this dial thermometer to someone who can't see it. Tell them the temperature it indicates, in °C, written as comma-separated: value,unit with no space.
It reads 130,°C
